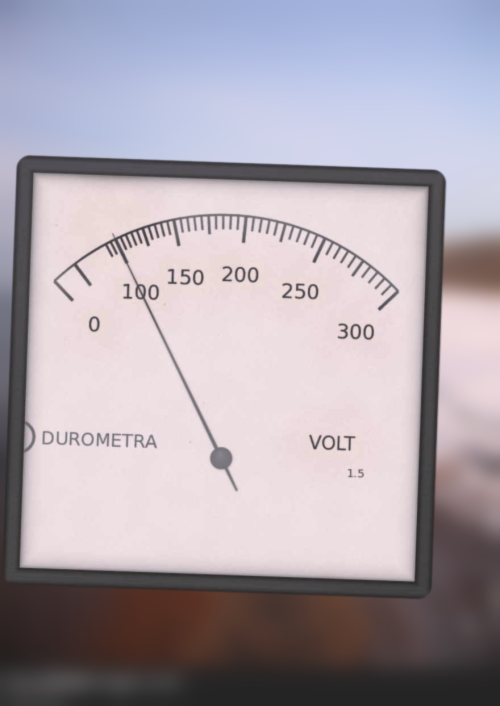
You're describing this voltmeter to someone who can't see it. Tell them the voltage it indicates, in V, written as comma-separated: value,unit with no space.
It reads 100,V
